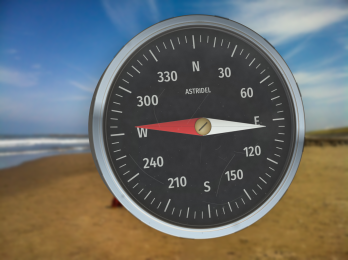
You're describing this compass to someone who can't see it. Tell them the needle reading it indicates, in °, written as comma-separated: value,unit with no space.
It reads 275,°
